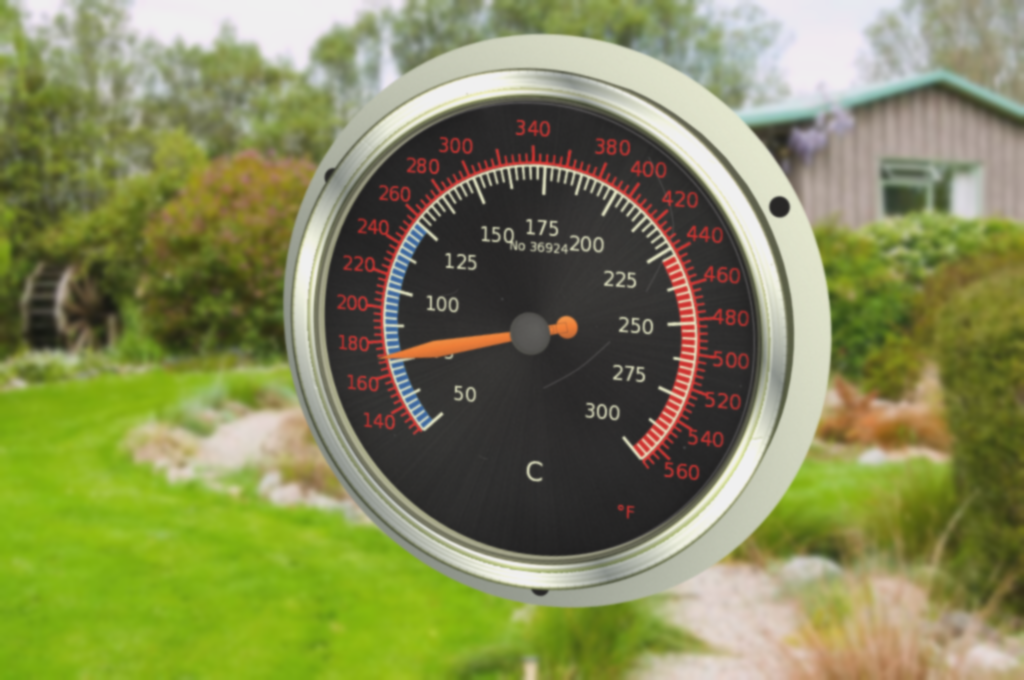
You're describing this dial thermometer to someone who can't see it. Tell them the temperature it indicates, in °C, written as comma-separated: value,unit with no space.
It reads 77.5,°C
